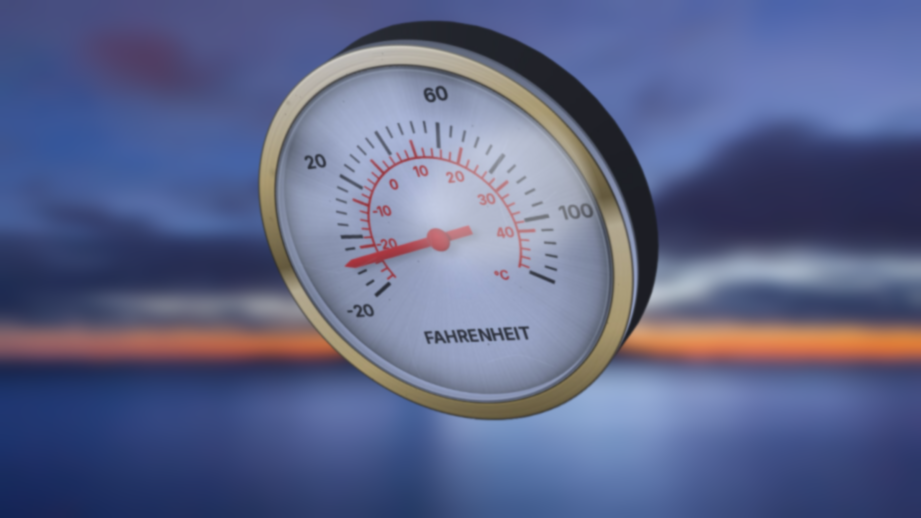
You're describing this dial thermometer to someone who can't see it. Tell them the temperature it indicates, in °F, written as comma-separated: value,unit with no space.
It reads -8,°F
